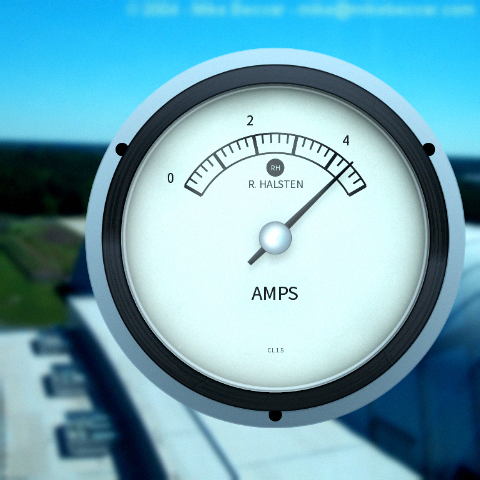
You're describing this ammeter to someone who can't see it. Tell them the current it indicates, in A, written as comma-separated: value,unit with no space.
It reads 4.4,A
